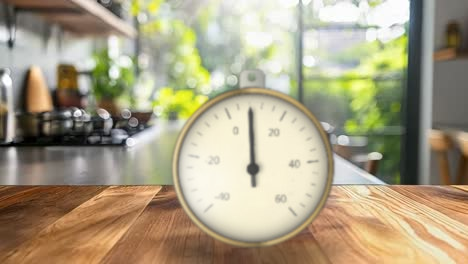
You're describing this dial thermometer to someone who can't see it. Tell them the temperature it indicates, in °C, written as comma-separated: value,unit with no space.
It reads 8,°C
